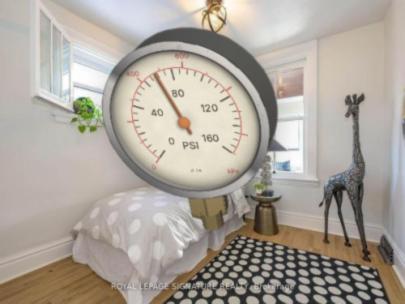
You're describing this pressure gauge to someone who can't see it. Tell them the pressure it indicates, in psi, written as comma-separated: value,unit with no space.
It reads 70,psi
